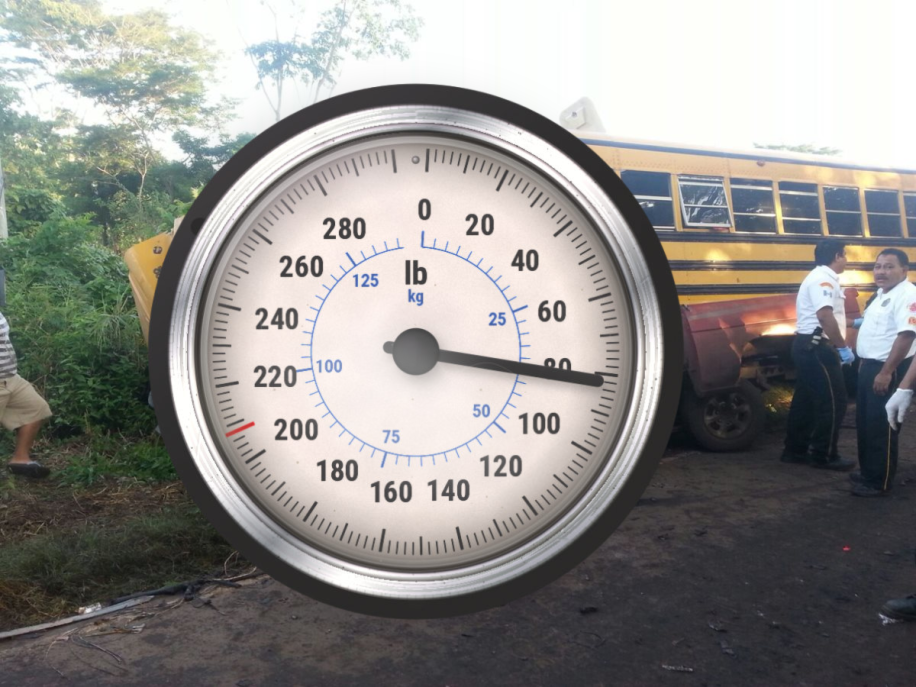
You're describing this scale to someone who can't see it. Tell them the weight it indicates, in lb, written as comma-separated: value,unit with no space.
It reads 82,lb
